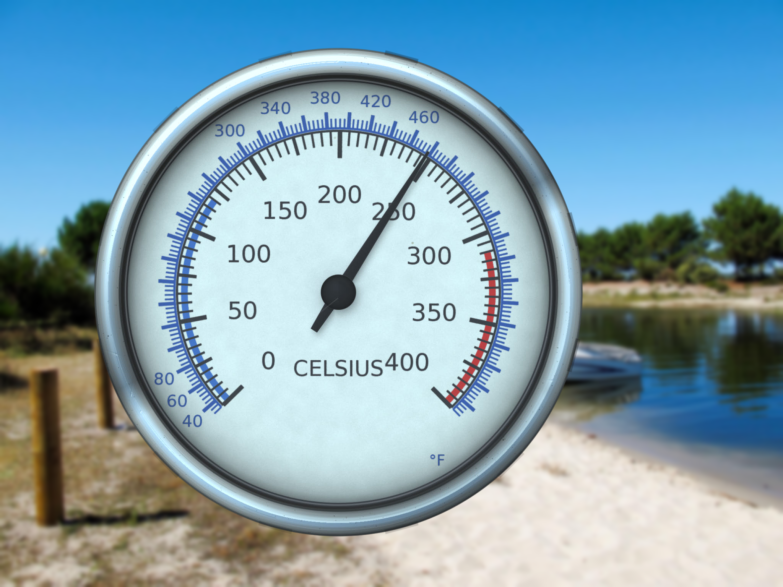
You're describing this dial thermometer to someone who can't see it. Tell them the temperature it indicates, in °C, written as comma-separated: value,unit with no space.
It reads 247.5,°C
